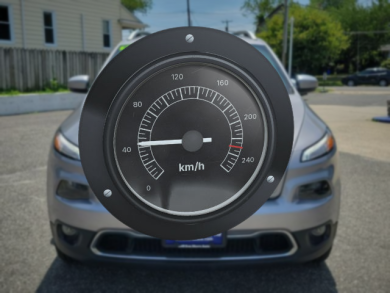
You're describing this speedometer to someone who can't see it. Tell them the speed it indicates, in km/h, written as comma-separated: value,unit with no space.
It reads 45,km/h
